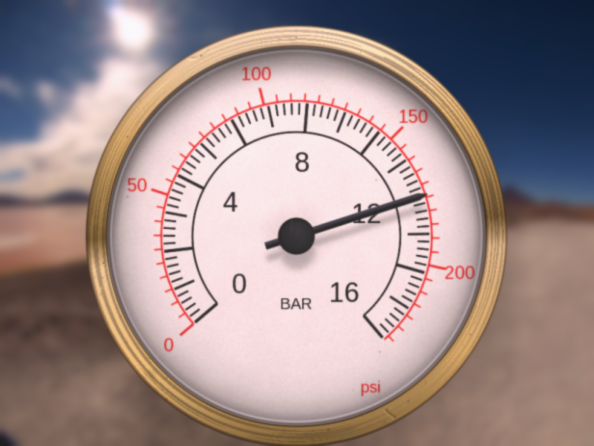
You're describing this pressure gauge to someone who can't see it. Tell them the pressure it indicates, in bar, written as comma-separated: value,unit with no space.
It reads 12,bar
